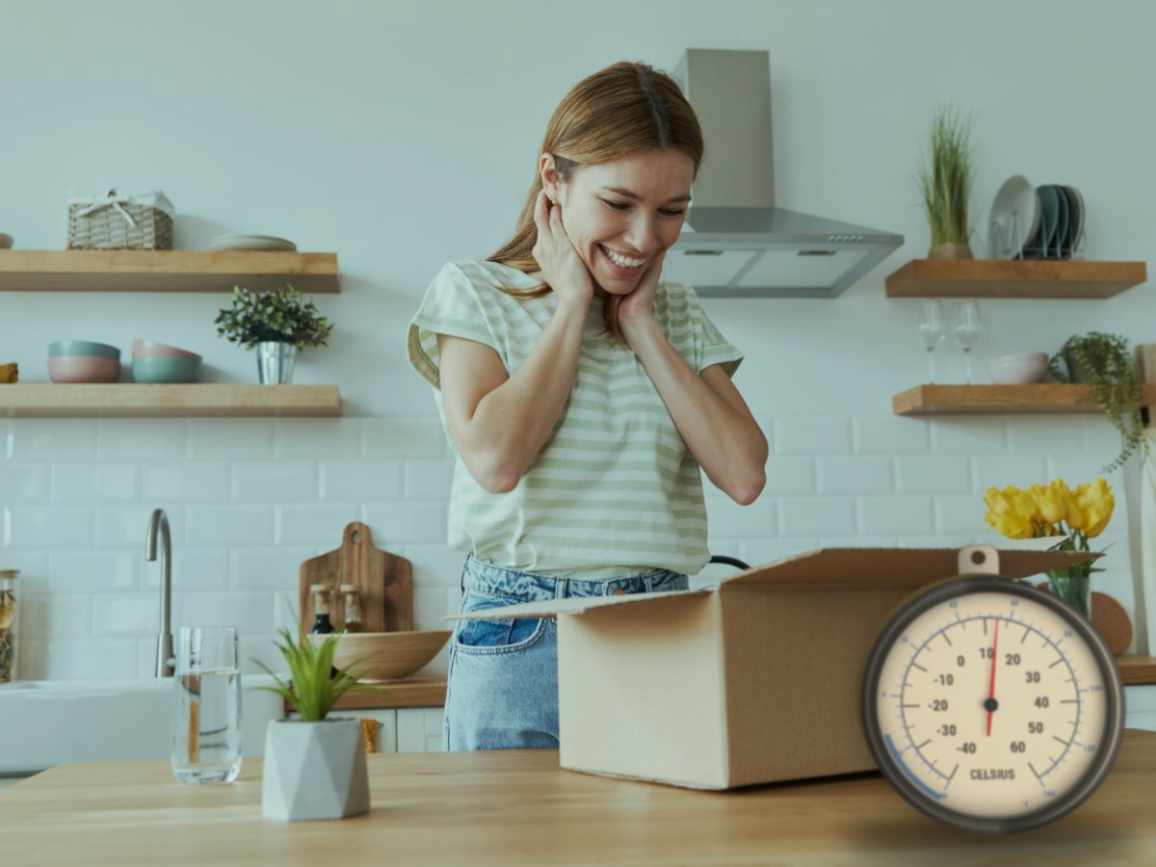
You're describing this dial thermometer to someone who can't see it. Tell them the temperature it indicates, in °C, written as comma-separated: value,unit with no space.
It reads 12.5,°C
